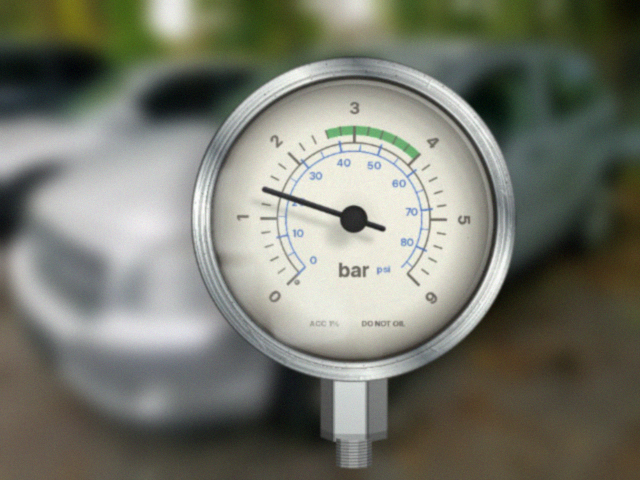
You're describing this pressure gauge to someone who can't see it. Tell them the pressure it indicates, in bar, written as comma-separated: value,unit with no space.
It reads 1.4,bar
